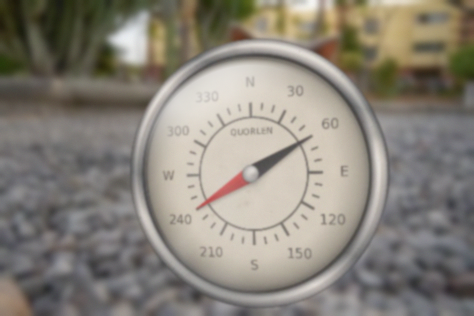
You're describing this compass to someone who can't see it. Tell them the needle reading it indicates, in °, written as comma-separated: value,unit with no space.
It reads 240,°
